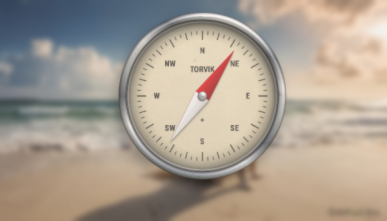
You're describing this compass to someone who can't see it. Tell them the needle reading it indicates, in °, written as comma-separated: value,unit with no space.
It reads 35,°
